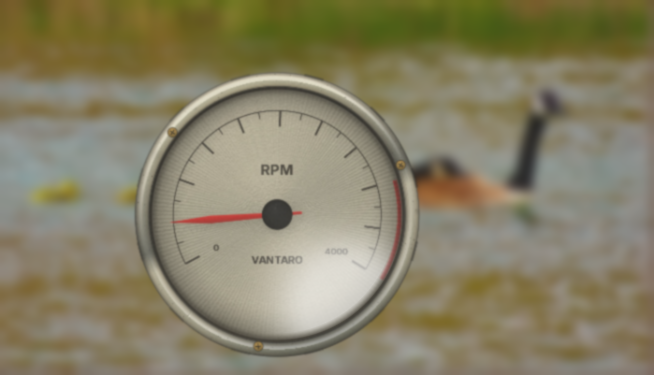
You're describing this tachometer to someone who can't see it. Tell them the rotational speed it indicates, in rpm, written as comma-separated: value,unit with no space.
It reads 400,rpm
